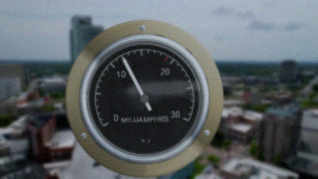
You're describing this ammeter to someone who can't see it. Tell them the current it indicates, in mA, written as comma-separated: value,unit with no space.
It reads 12,mA
